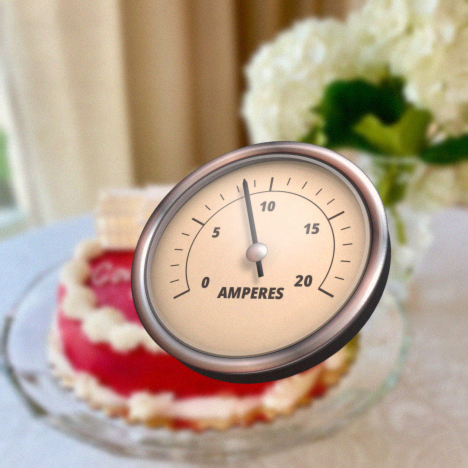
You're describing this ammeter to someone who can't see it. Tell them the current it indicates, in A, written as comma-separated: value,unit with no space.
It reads 8.5,A
